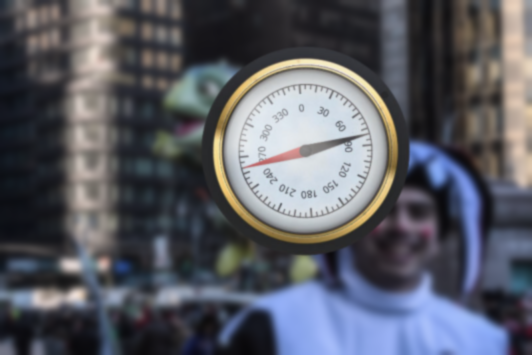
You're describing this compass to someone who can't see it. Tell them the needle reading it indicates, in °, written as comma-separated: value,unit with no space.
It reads 260,°
